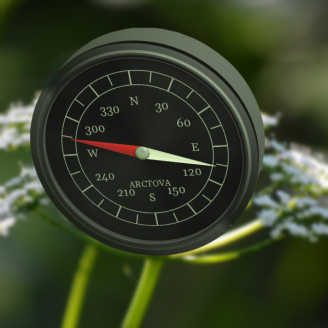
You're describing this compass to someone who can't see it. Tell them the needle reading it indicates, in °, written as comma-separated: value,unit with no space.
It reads 285,°
